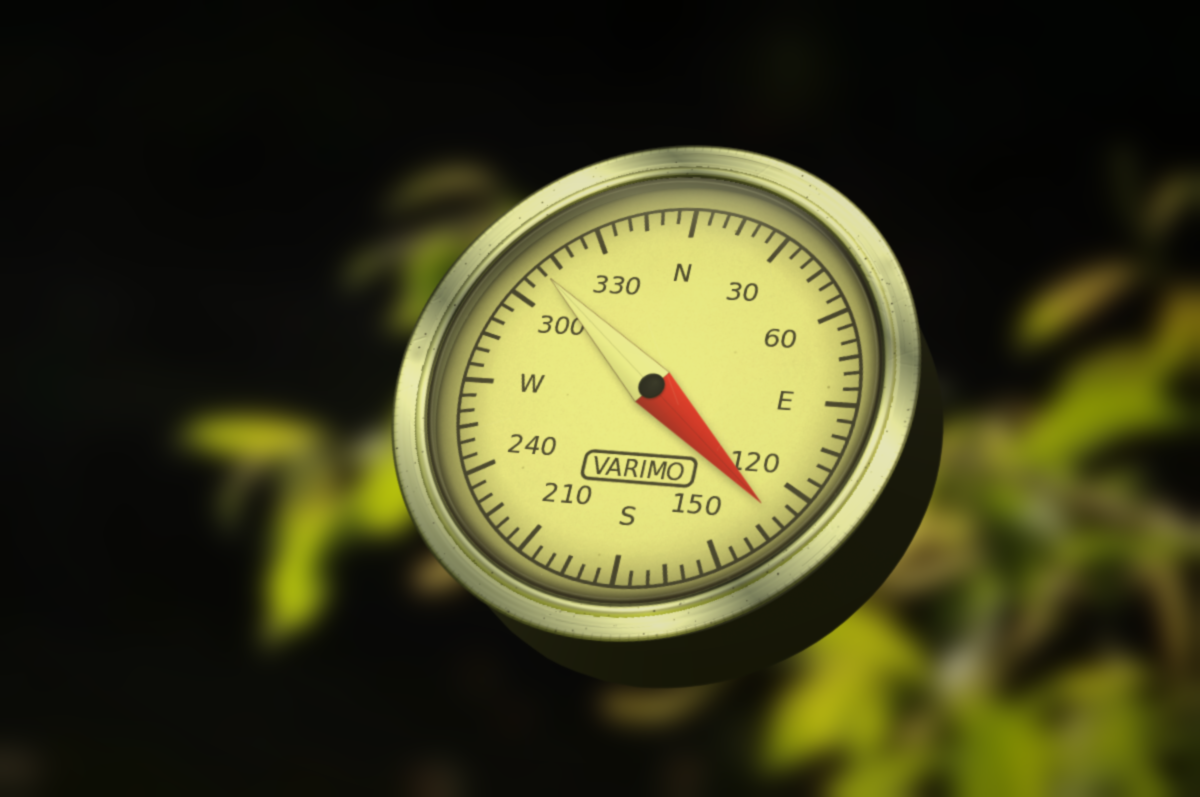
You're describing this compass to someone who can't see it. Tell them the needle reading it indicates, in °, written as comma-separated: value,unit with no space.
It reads 130,°
